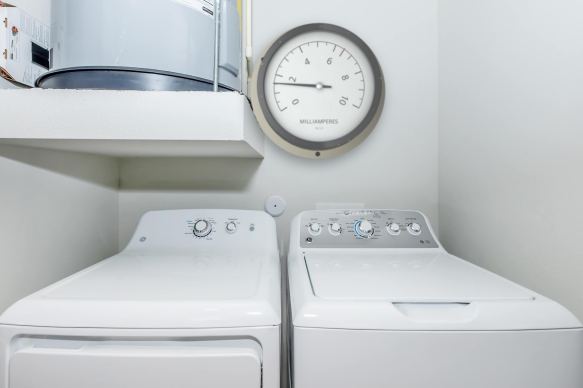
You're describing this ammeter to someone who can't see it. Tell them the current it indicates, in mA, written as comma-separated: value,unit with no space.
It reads 1.5,mA
